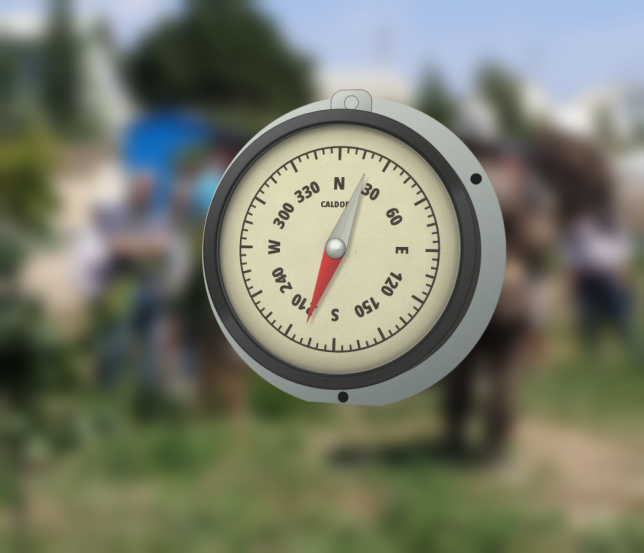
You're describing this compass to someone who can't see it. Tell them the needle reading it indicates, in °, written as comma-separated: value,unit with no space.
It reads 200,°
